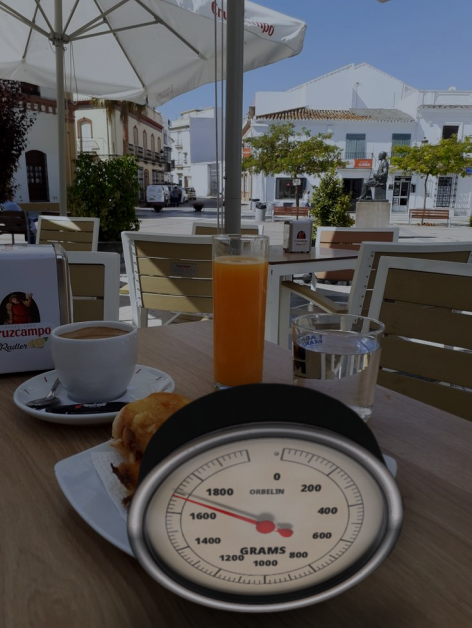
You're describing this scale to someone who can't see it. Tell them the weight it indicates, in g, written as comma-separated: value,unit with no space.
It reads 1700,g
